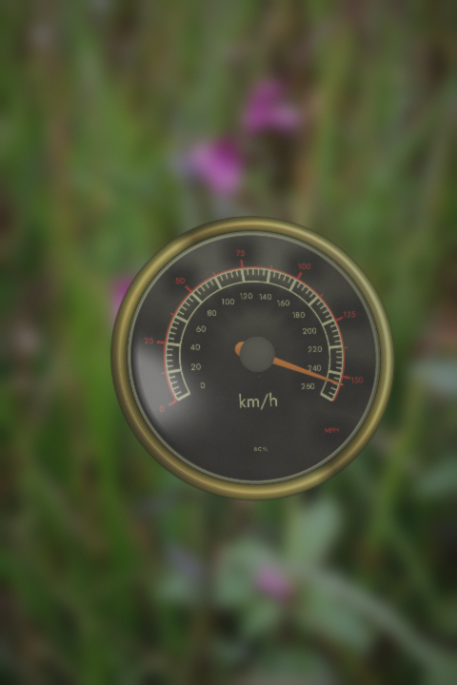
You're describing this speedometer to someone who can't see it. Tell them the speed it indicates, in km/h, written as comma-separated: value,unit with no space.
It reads 248,km/h
